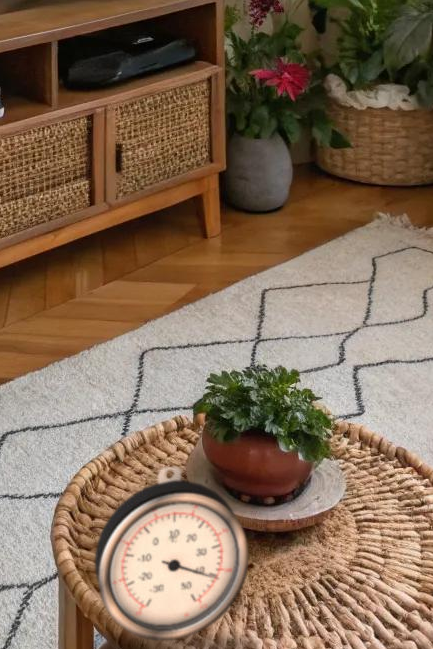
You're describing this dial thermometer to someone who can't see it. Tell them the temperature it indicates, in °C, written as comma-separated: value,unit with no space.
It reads 40,°C
